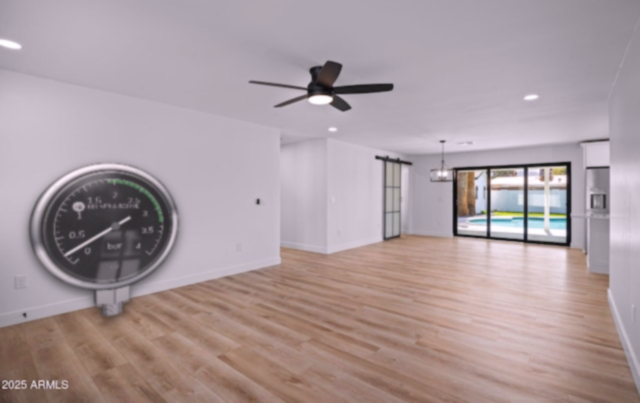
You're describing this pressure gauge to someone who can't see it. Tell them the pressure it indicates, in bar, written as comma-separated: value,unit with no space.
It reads 0.2,bar
